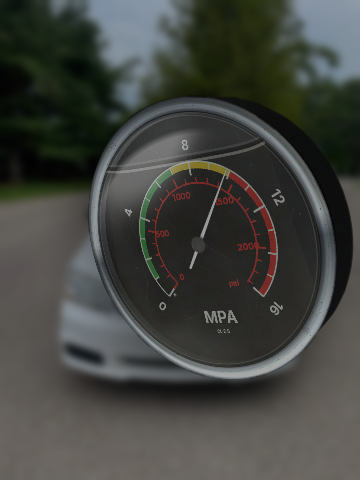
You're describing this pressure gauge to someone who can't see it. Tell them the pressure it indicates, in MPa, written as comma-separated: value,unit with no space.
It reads 10,MPa
